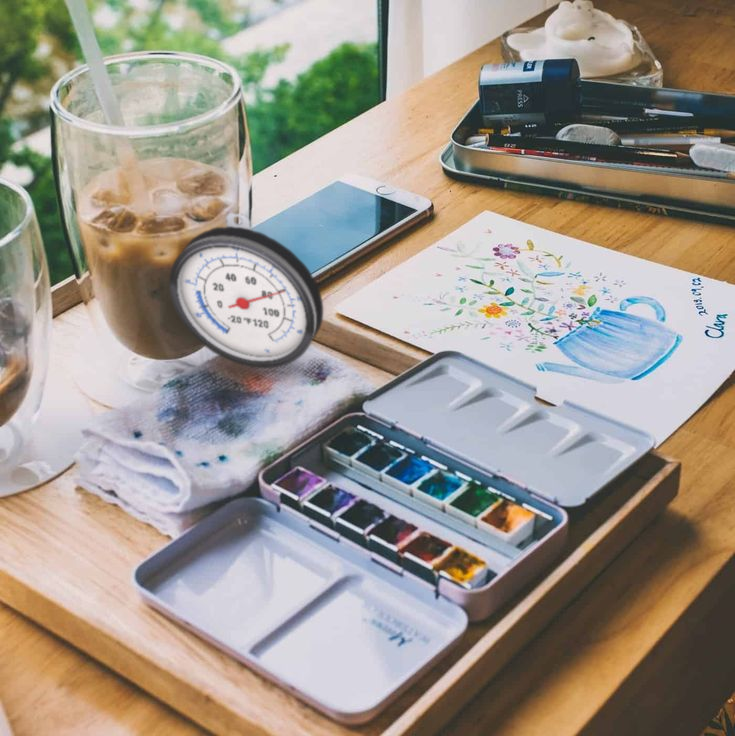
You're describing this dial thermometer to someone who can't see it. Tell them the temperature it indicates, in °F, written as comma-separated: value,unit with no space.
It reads 80,°F
